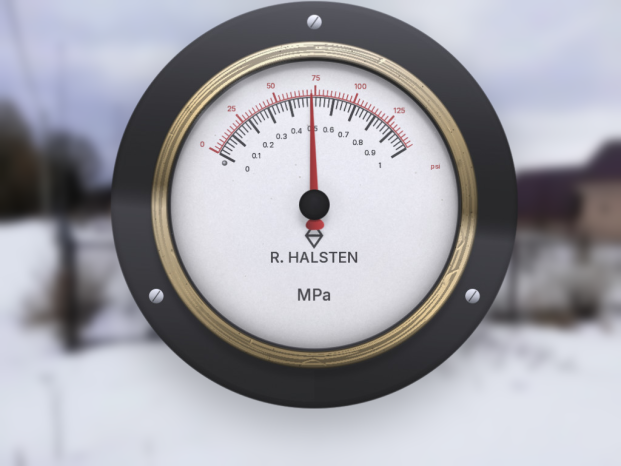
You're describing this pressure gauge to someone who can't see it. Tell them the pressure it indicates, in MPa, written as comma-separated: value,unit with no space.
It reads 0.5,MPa
